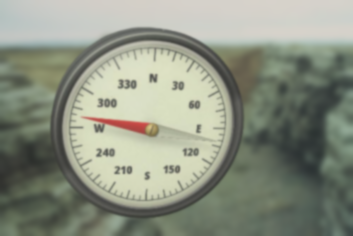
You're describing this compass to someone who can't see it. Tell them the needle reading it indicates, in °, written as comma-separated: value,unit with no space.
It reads 280,°
